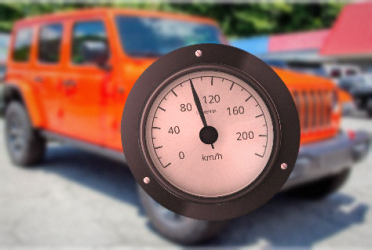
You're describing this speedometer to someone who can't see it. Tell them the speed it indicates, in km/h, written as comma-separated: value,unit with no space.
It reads 100,km/h
